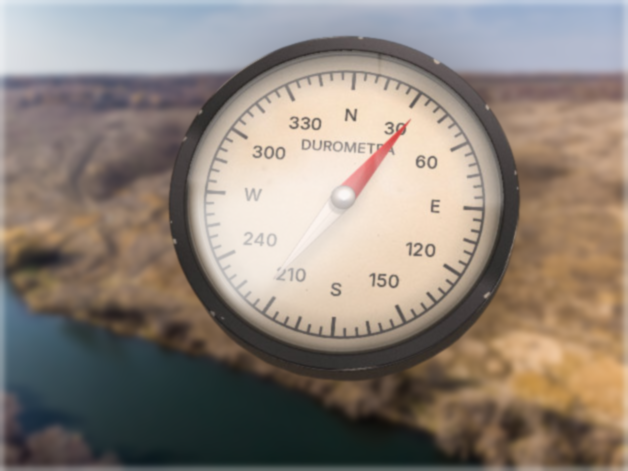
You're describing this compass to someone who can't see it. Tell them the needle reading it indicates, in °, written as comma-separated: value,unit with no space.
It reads 35,°
